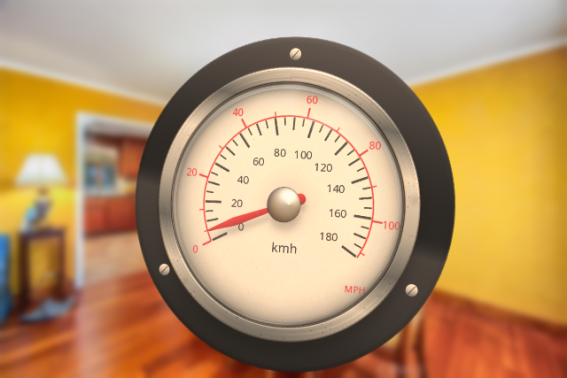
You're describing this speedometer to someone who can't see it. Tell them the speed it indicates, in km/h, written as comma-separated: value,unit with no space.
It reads 5,km/h
